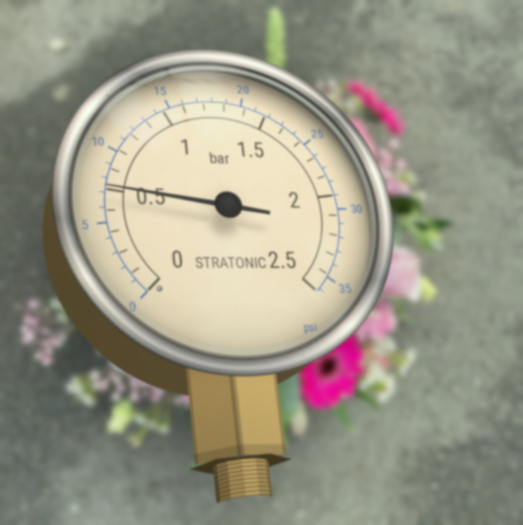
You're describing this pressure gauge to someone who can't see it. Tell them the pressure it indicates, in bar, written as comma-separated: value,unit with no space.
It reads 0.5,bar
